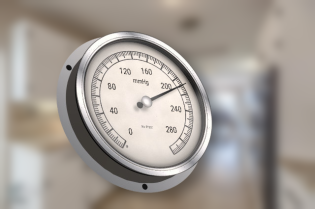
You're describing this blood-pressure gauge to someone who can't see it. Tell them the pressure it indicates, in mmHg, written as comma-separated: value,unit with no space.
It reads 210,mmHg
